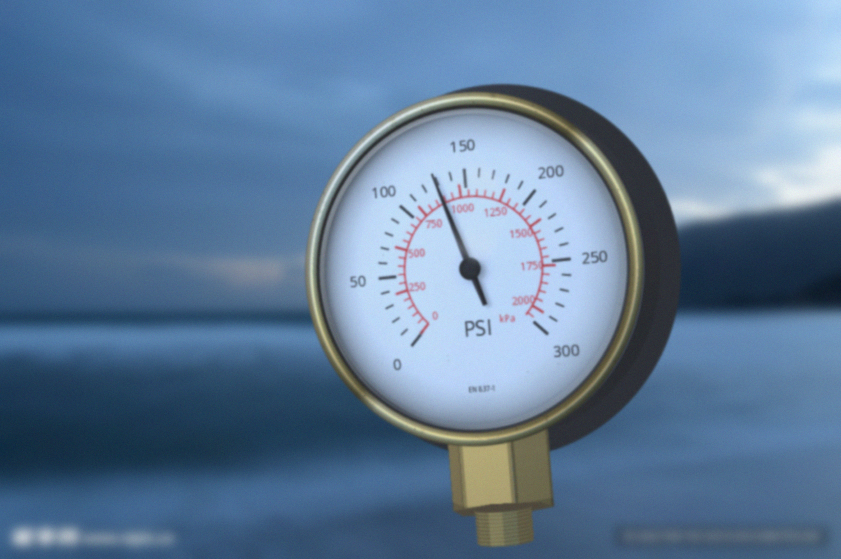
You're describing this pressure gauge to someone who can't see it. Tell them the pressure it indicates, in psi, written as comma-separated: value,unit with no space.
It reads 130,psi
